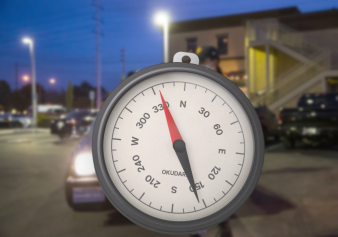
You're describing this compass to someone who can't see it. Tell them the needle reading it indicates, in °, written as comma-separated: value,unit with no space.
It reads 335,°
